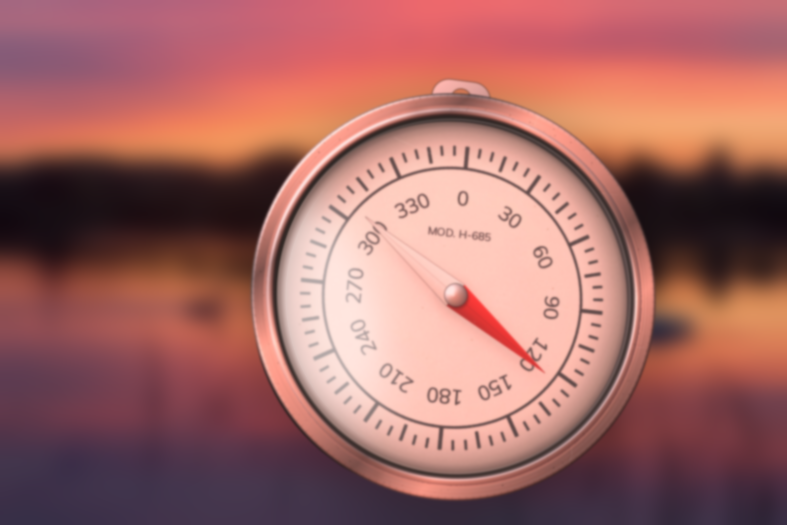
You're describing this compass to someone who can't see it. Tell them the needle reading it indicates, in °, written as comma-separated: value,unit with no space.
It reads 125,°
